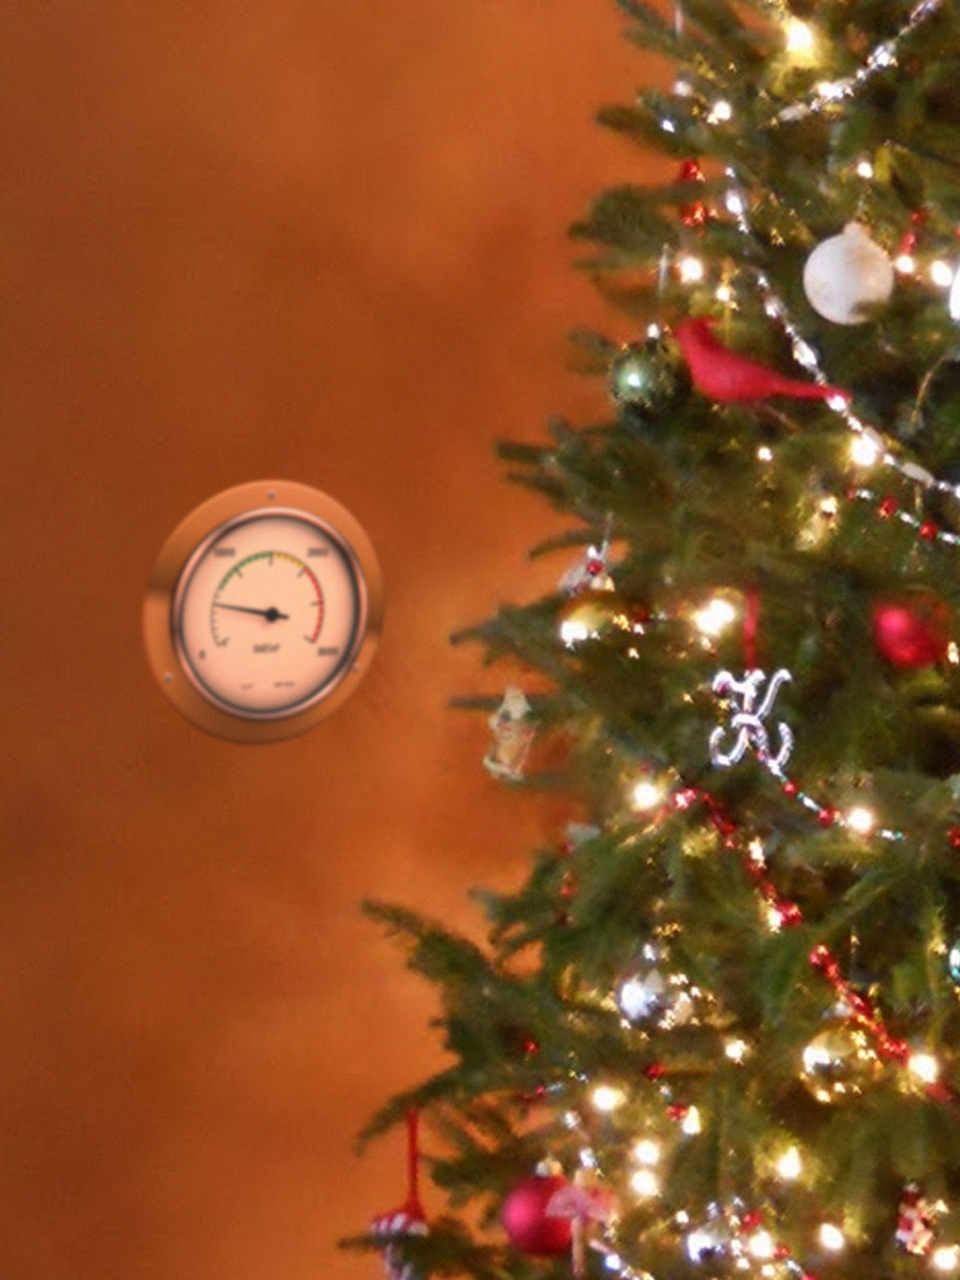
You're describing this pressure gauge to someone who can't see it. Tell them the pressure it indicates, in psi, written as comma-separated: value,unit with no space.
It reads 500,psi
